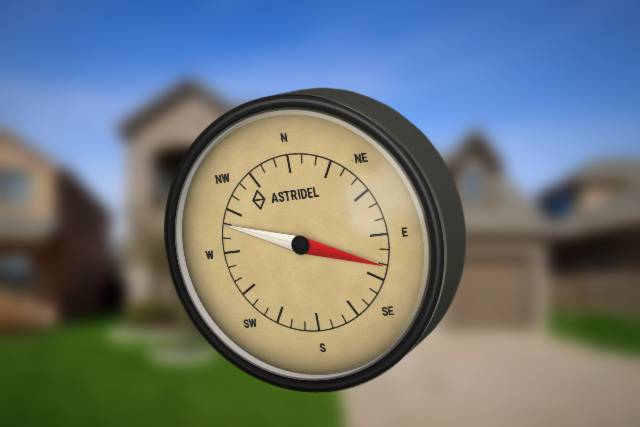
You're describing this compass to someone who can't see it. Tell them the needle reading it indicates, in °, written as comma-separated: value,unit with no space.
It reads 110,°
